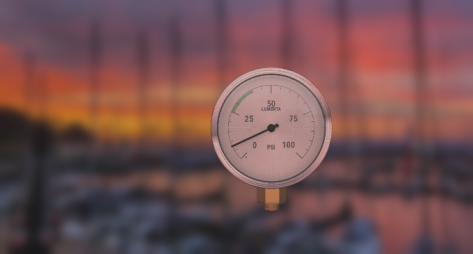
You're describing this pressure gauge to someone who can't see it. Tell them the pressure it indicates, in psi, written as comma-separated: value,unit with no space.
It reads 7.5,psi
